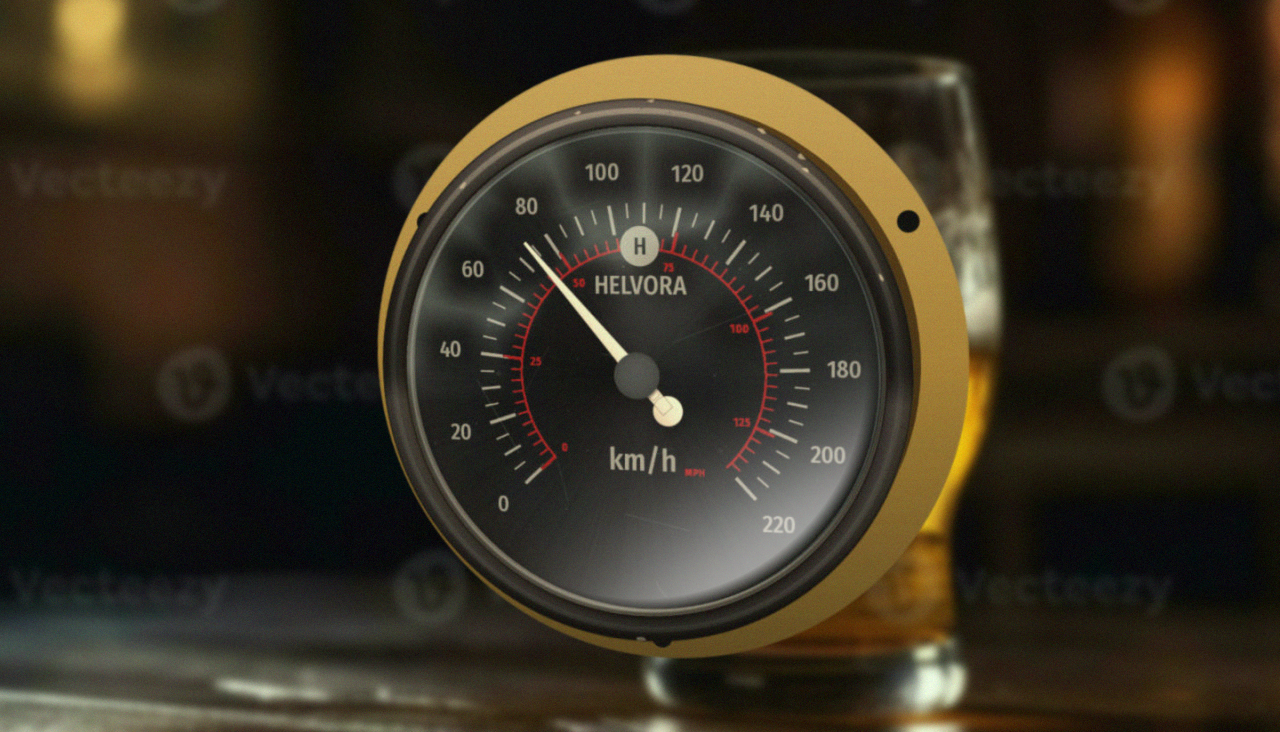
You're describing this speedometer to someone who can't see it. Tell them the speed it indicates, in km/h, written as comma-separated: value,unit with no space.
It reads 75,km/h
